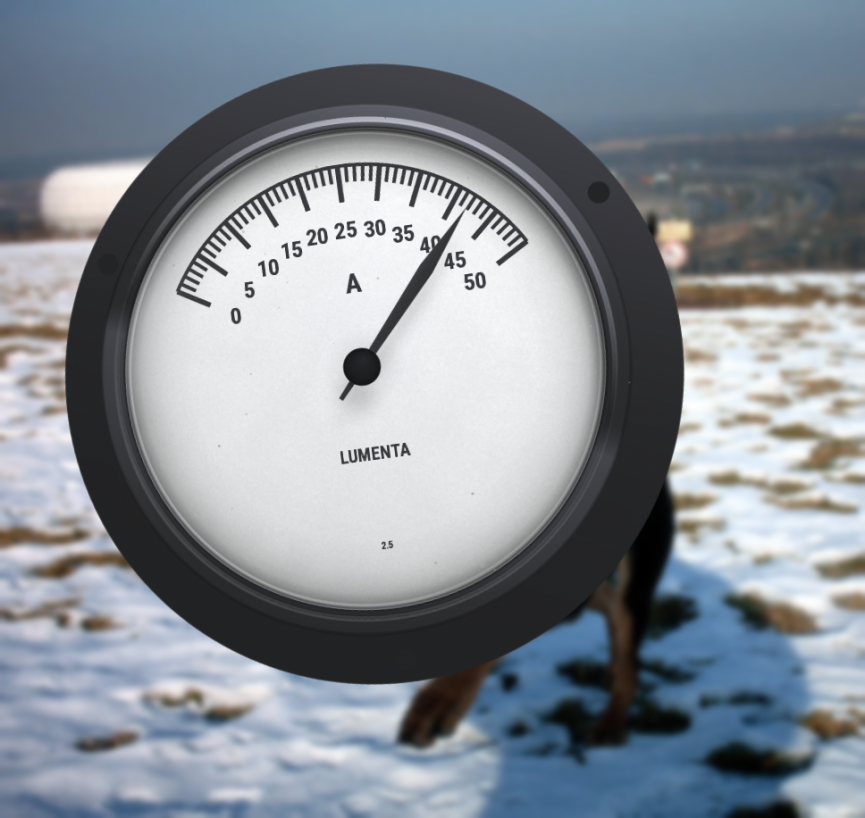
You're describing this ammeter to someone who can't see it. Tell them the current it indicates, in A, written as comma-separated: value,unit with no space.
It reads 42,A
